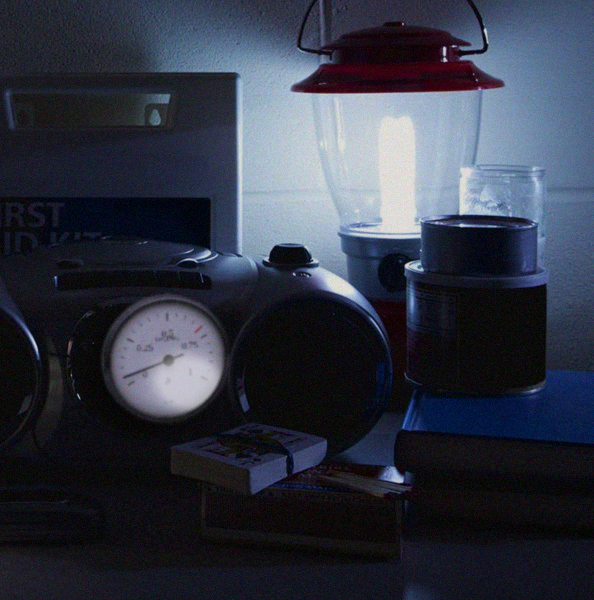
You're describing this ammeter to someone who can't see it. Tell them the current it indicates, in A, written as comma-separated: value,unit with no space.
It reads 0.05,A
